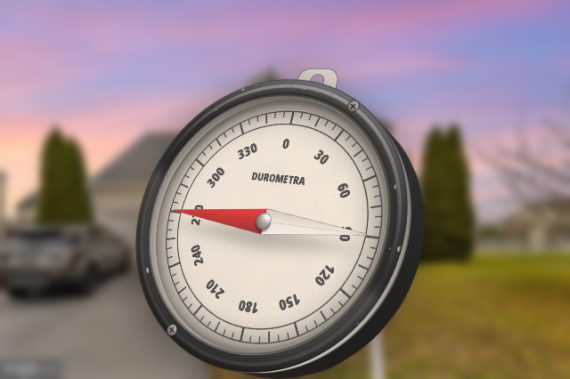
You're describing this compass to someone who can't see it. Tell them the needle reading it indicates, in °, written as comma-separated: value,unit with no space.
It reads 270,°
